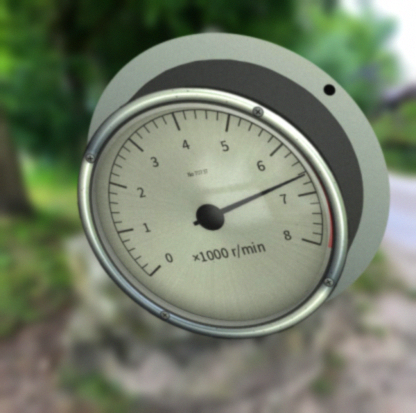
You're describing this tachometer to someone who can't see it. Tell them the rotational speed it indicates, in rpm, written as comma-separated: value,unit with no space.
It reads 6600,rpm
